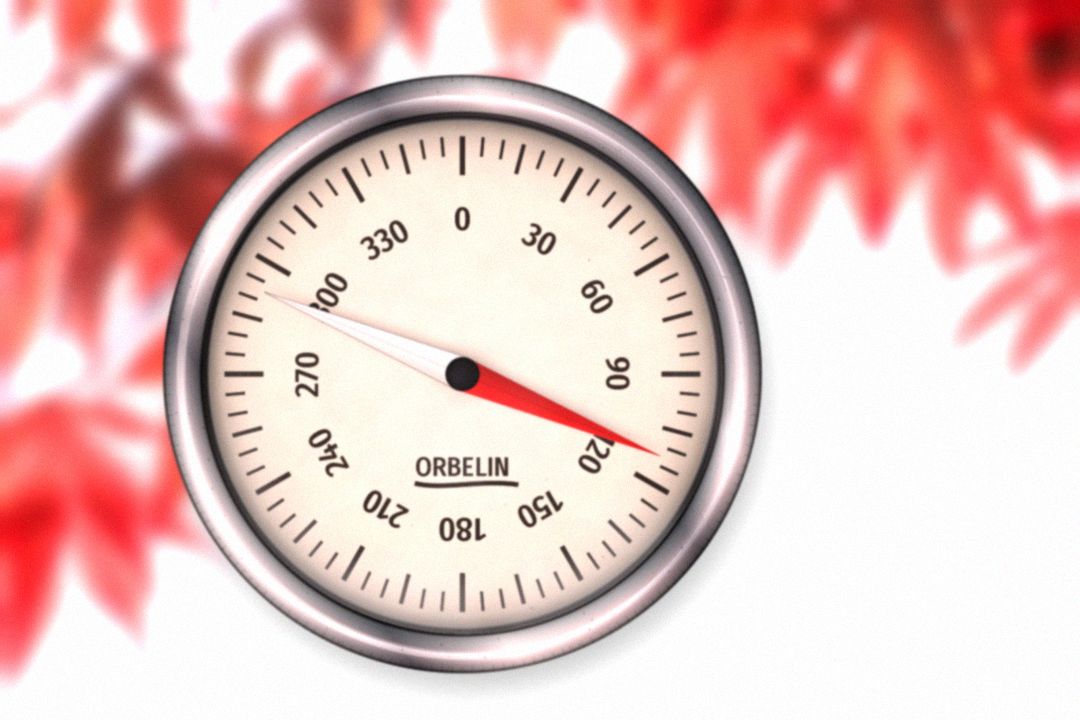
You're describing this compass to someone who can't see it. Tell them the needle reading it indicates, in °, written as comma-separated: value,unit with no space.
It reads 112.5,°
